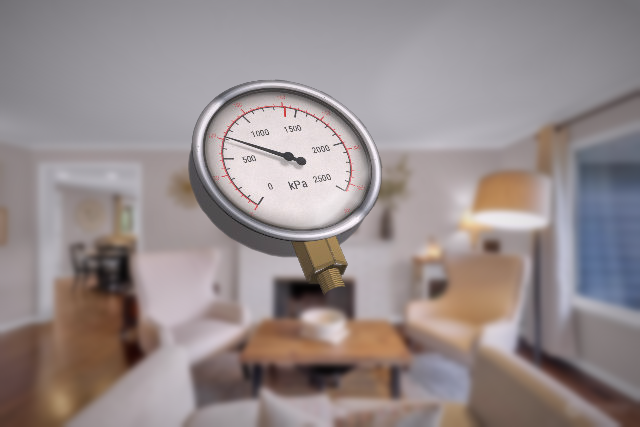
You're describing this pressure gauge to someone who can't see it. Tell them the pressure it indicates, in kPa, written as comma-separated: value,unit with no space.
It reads 700,kPa
